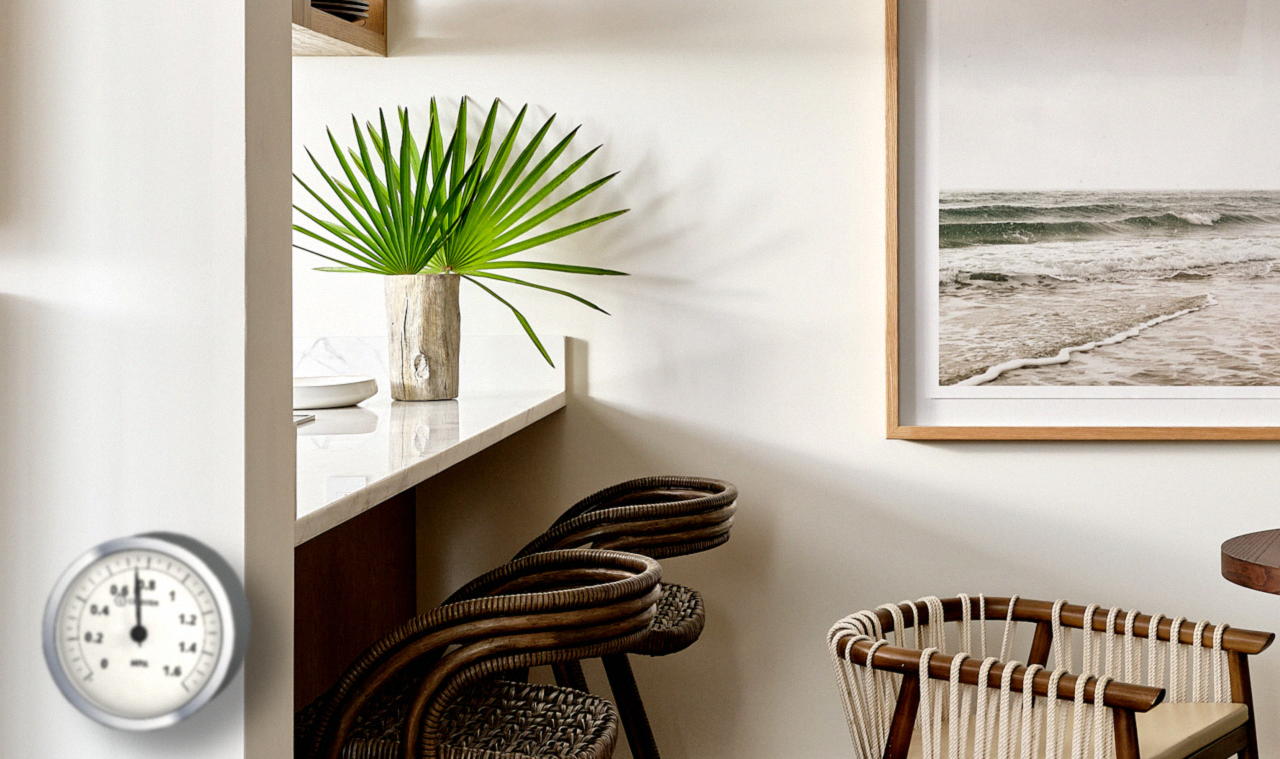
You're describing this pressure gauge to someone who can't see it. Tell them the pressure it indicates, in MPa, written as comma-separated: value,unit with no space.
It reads 0.75,MPa
